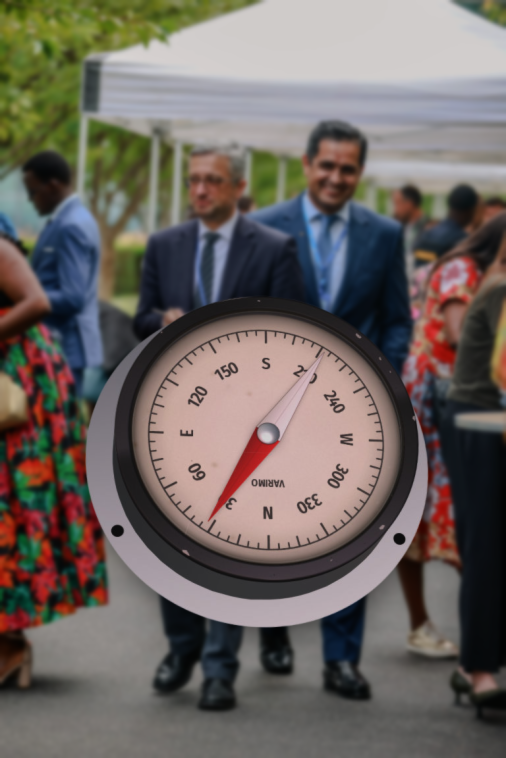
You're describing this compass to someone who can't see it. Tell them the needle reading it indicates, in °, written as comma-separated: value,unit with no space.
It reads 32.5,°
